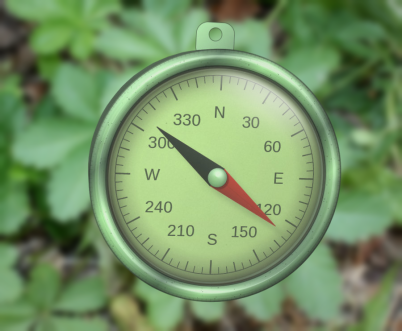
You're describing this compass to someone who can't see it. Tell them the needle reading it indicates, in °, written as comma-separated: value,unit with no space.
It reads 127.5,°
